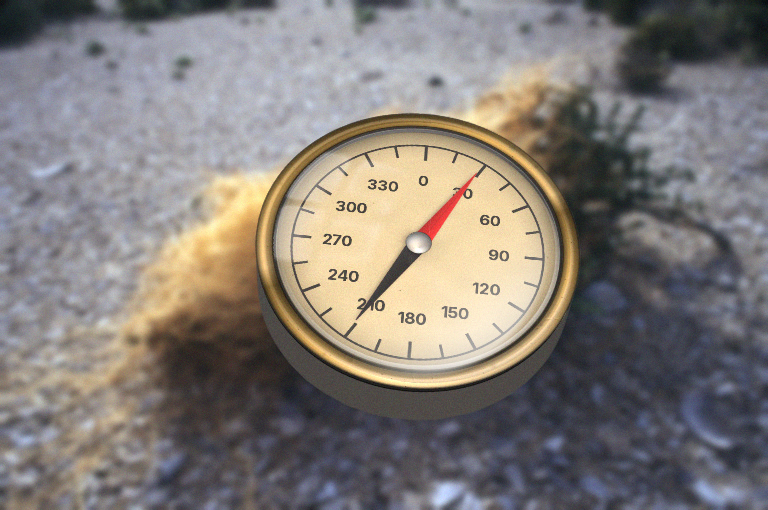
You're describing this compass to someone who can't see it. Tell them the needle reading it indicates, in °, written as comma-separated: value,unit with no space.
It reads 30,°
